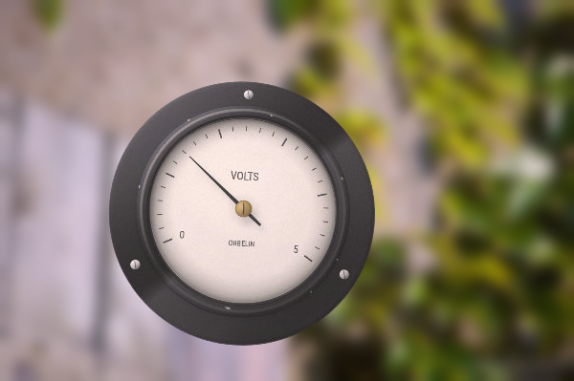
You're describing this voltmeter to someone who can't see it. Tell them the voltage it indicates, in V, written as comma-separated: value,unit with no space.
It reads 1.4,V
